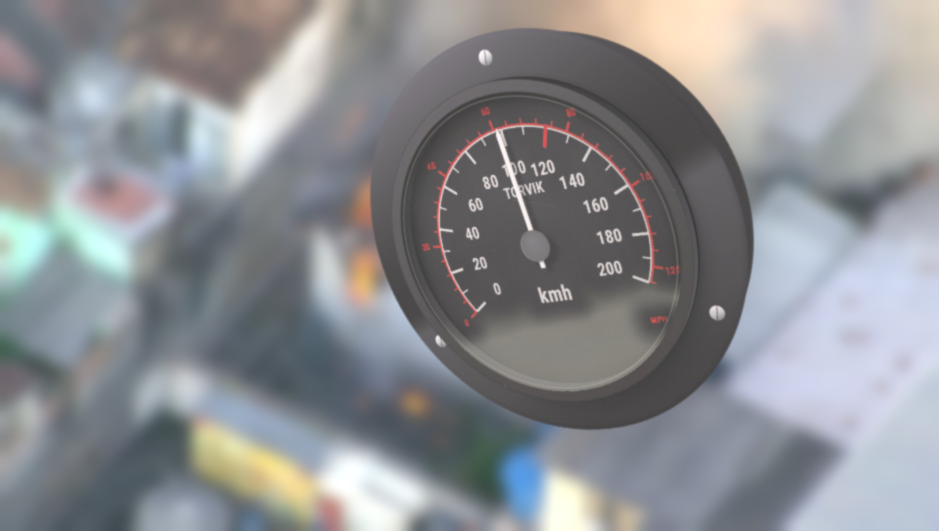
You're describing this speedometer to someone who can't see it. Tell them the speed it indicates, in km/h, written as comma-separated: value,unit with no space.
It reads 100,km/h
